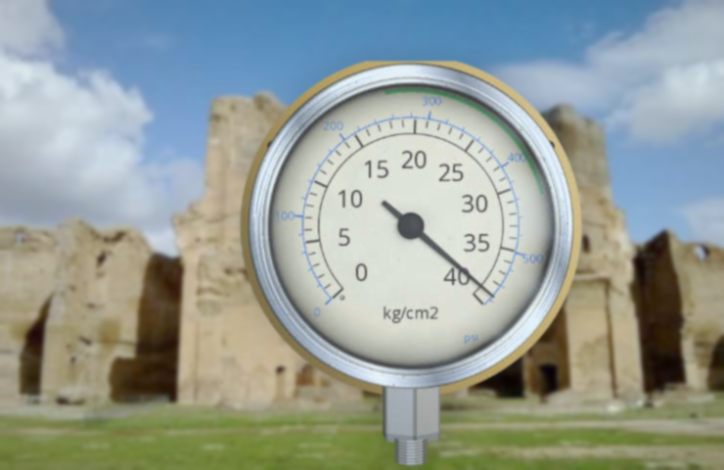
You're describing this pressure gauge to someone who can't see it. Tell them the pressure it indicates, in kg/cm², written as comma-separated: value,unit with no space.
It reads 39,kg/cm²
